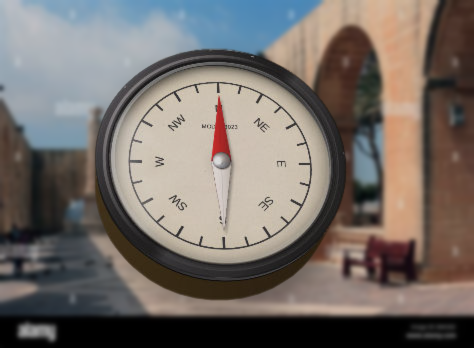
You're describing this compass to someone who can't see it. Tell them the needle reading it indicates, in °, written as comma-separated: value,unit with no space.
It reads 0,°
